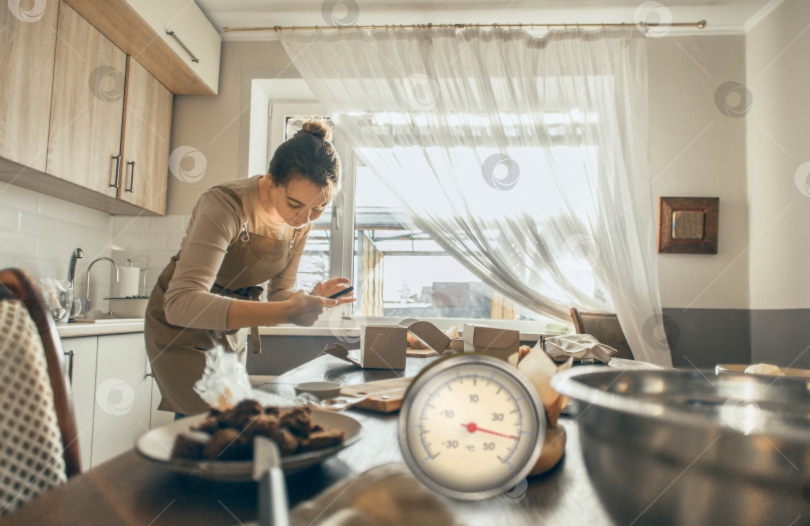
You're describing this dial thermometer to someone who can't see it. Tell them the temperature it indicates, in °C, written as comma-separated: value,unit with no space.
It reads 40,°C
